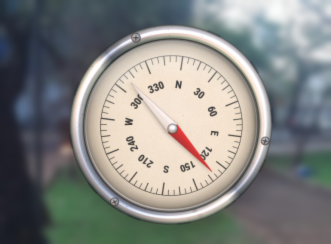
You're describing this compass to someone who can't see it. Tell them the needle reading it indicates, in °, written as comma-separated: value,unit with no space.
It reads 130,°
